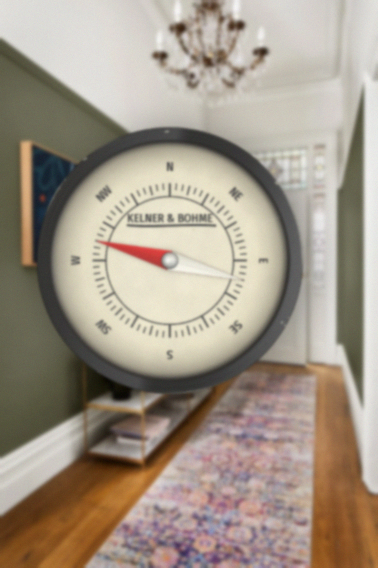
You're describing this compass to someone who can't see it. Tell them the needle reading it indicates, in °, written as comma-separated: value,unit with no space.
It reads 285,°
